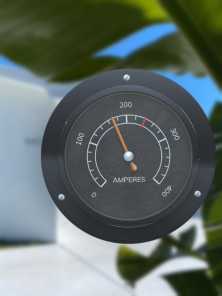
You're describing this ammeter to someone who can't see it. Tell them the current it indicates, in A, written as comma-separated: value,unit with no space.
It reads 170,A
